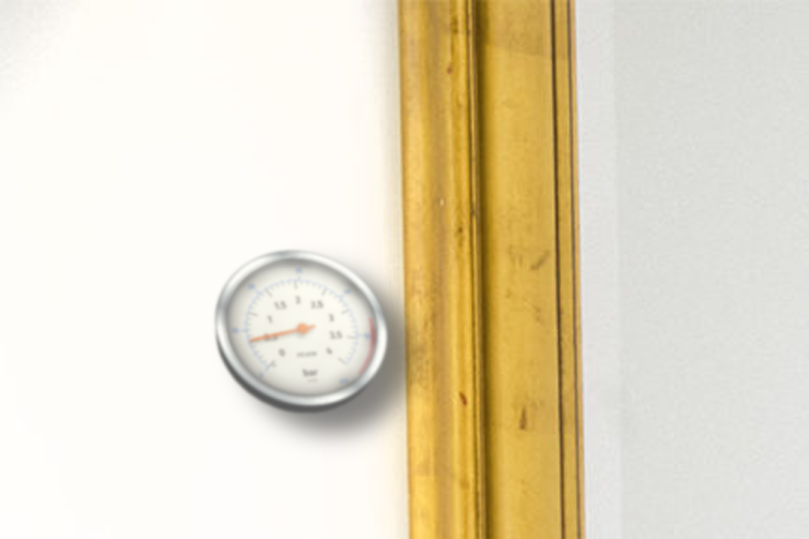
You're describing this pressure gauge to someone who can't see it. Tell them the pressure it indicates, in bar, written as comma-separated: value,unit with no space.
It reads 0.5,bar
